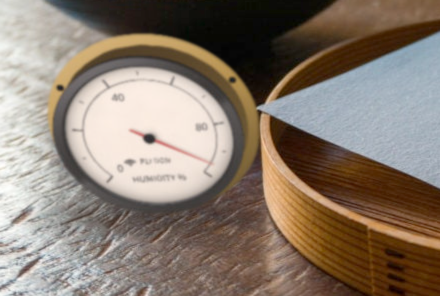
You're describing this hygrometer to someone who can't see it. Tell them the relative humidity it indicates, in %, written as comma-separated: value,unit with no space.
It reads 95,%
